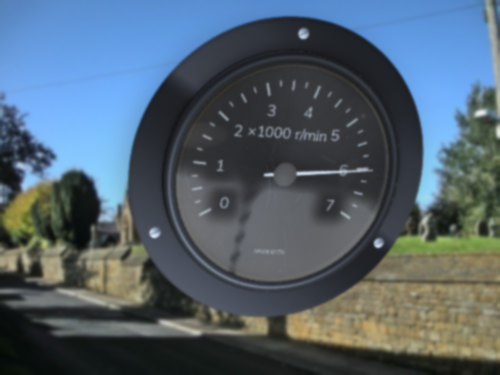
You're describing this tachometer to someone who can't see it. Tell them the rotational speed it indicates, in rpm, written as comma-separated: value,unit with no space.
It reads 6000,rpm
